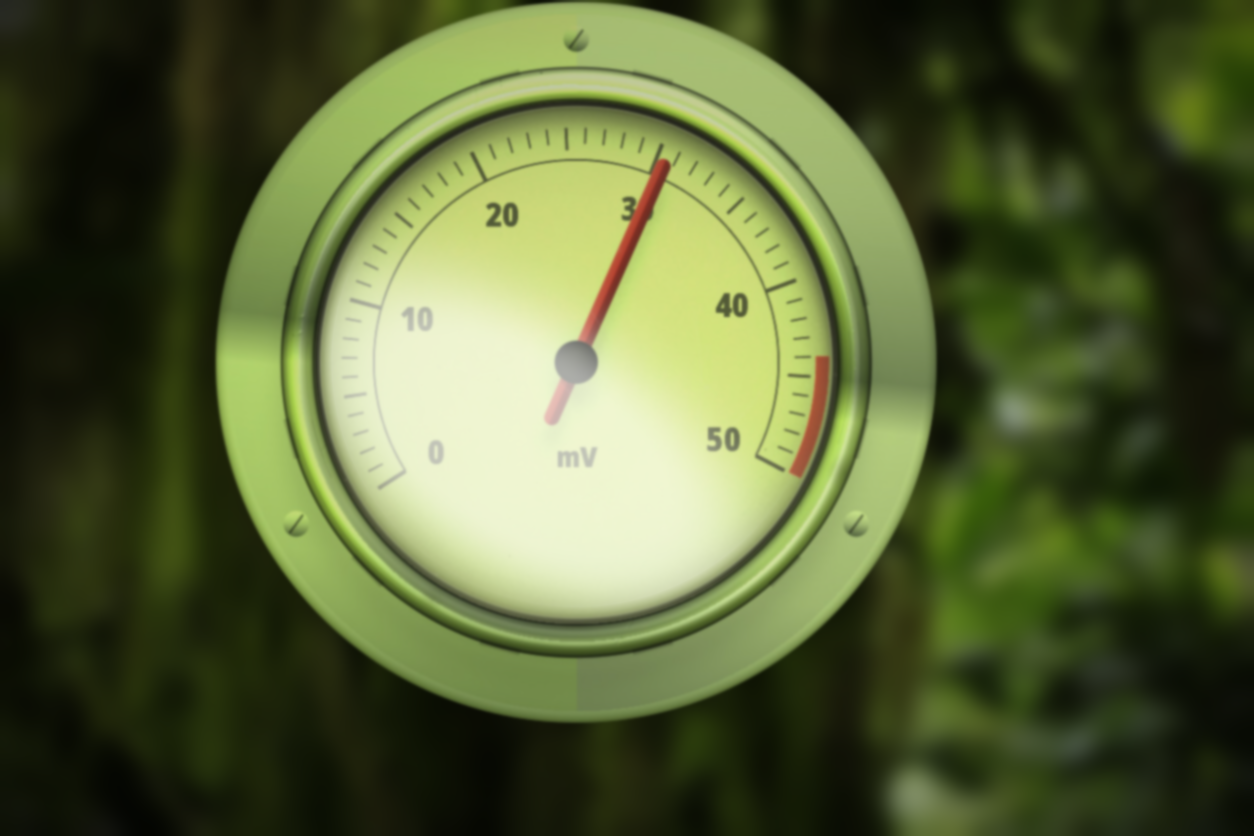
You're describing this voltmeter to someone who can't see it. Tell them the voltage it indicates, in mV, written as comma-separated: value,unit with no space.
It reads 30.5,mV
